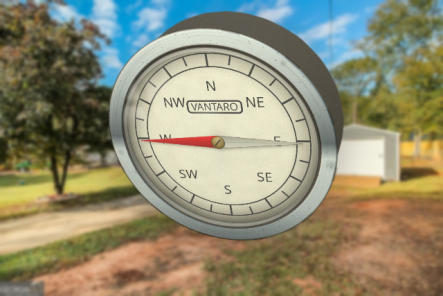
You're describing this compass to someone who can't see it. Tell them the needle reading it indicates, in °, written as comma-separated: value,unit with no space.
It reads 270,°
